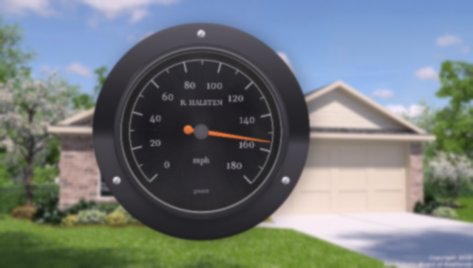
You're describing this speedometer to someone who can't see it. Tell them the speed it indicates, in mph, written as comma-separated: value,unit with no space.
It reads 155,mph
